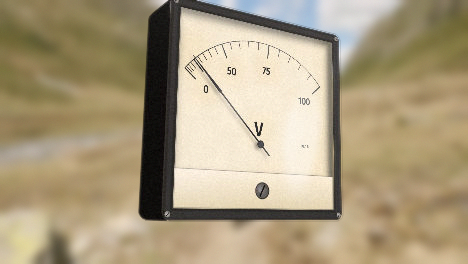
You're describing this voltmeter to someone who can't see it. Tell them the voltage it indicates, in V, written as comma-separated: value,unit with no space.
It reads 25,V
